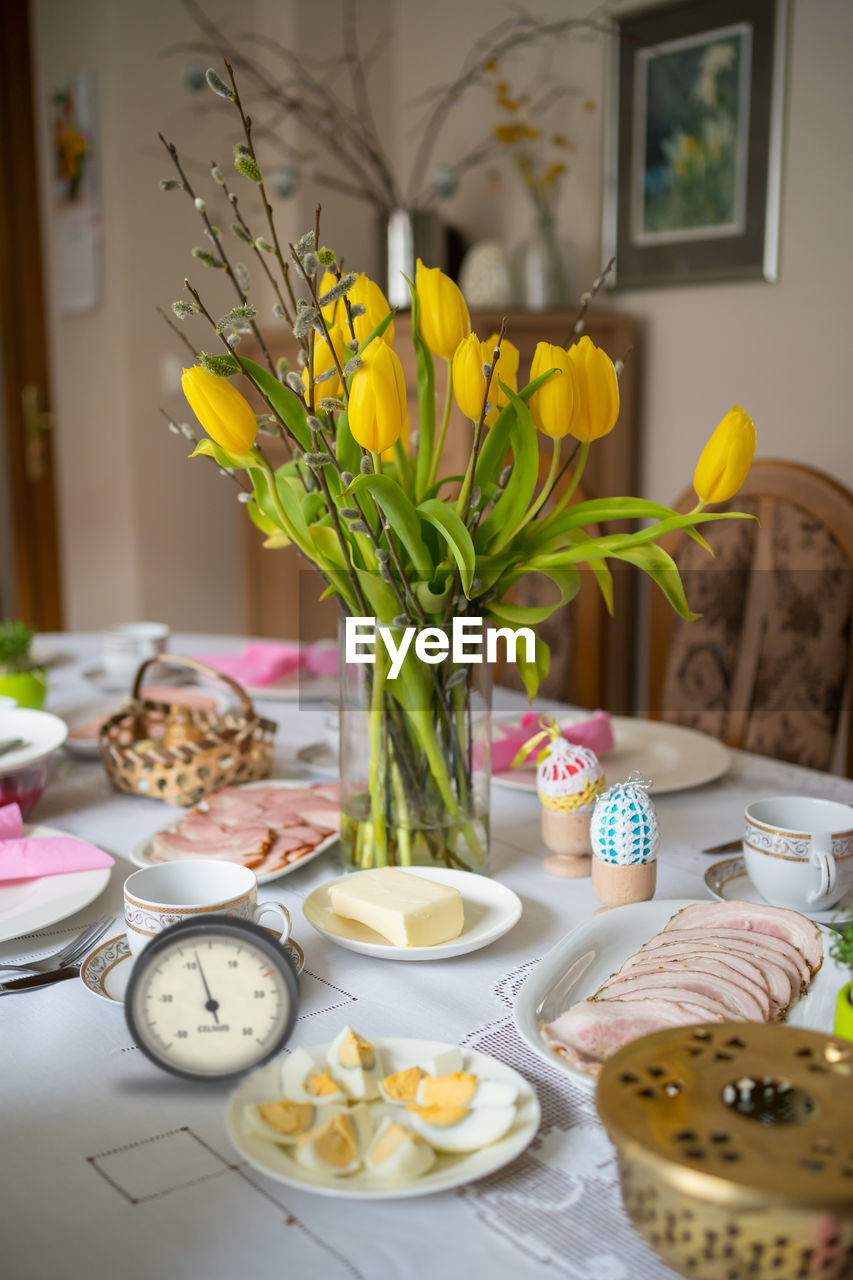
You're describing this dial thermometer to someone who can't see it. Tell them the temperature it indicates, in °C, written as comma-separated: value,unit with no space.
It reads -5,°C
